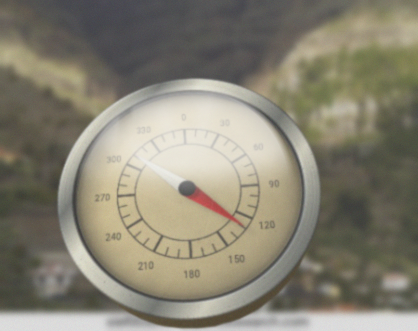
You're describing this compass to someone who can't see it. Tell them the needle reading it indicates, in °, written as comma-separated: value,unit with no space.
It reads 130,°
